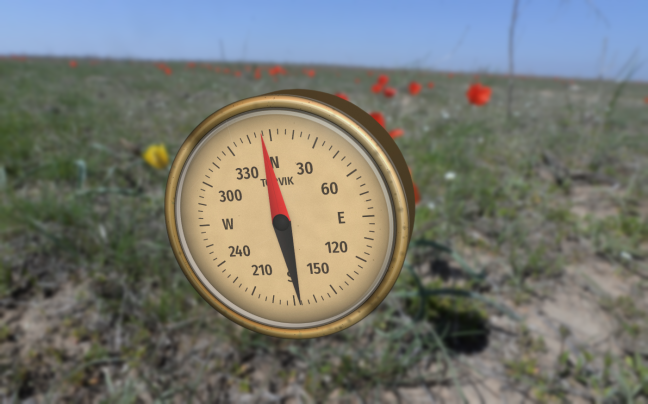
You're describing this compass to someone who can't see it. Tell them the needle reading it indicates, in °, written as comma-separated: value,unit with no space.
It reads 355,°
